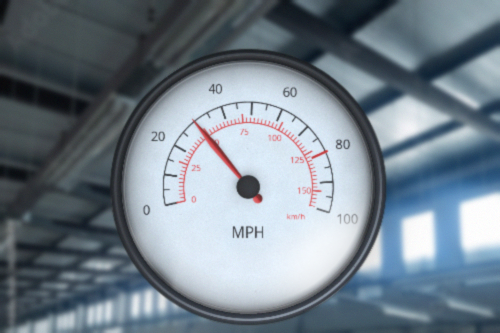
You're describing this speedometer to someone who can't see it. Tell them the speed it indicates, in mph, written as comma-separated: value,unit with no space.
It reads 30,mph
